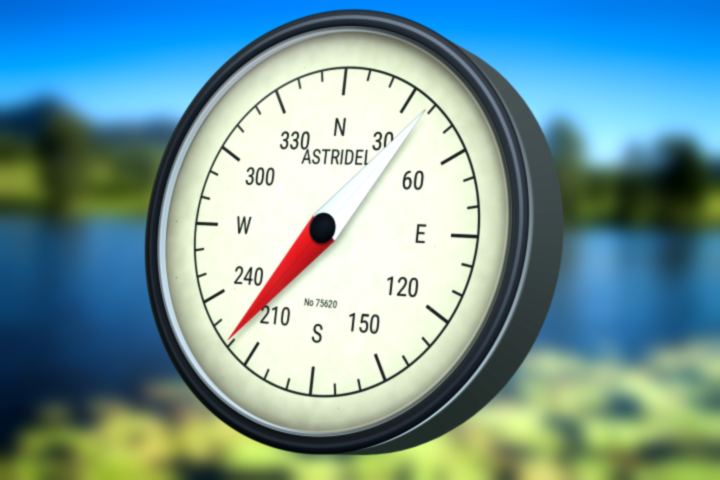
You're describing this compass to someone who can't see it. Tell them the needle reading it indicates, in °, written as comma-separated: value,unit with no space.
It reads 220,°
